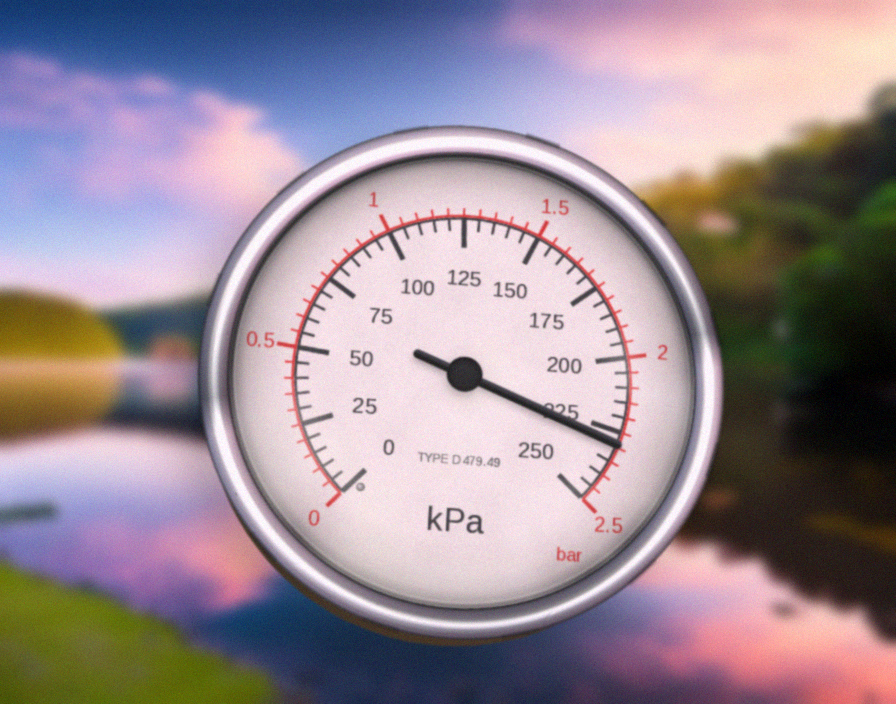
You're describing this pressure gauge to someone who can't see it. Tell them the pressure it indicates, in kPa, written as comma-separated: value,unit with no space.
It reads 230,kPa
